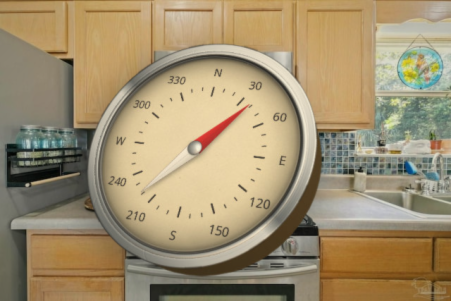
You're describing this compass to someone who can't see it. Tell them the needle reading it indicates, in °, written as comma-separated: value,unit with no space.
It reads 40,°
